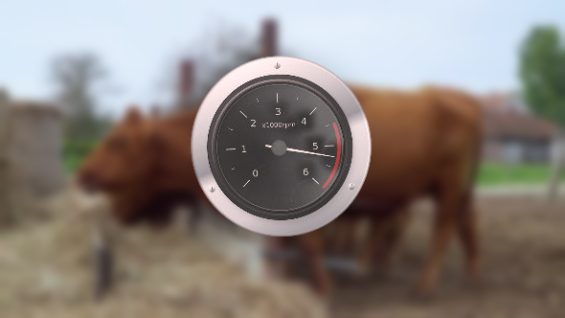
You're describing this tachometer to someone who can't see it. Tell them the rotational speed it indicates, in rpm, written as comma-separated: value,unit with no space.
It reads 5250,rpm
